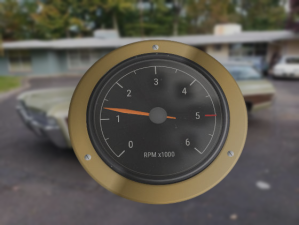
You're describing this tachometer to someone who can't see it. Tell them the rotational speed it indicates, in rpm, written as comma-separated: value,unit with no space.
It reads 1250,rpm
